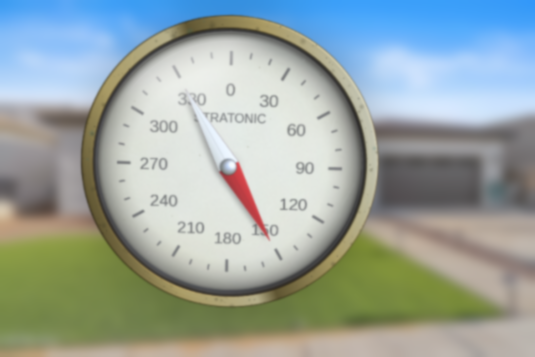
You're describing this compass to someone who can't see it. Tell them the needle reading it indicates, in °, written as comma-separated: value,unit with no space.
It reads 150,°
